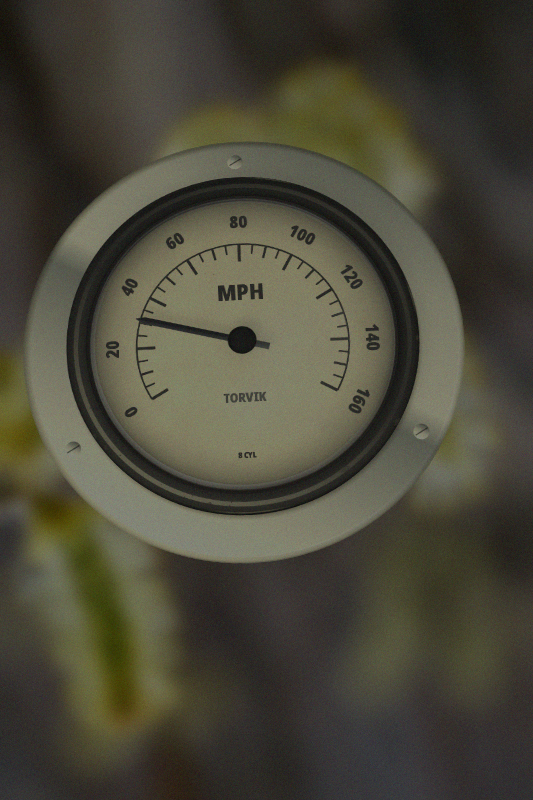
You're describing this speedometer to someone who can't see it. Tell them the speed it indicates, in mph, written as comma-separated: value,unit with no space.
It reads 30,mph
